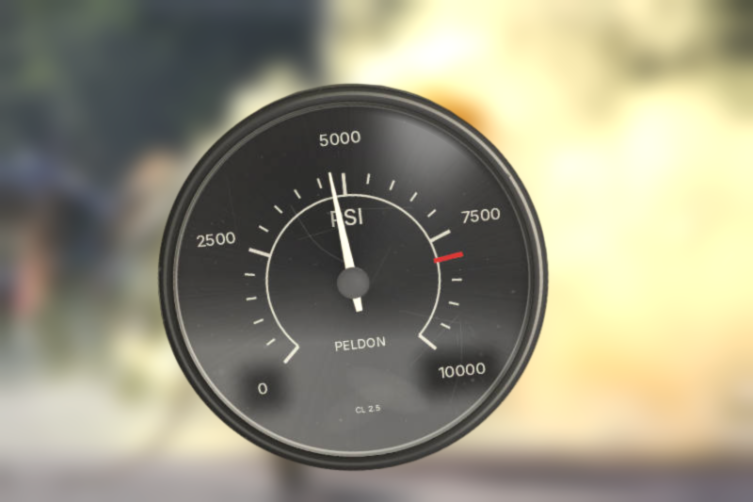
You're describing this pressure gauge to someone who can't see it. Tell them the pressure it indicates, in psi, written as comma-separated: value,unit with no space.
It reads 4750,psi
